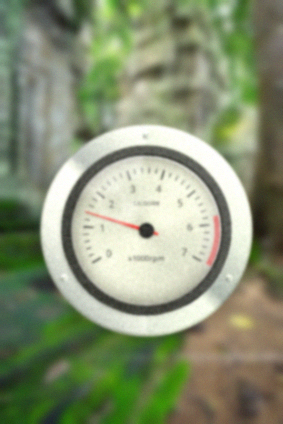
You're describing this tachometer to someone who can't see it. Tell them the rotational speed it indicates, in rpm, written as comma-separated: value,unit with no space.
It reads 1400,rpm
